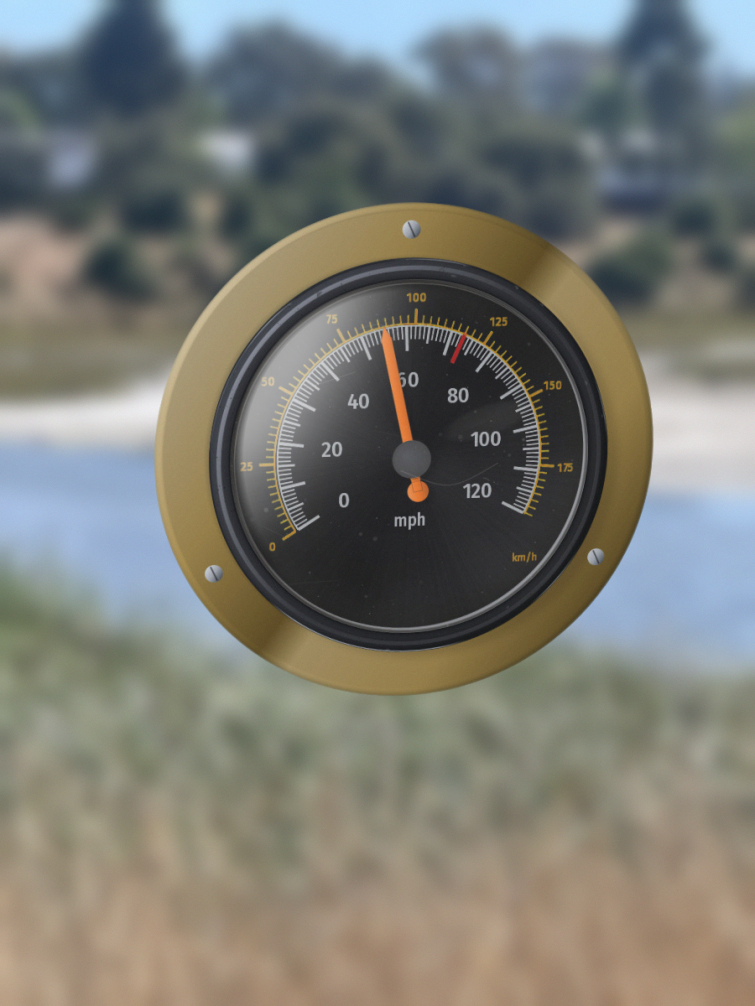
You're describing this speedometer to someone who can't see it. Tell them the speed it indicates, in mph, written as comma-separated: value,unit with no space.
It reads 55,mph
